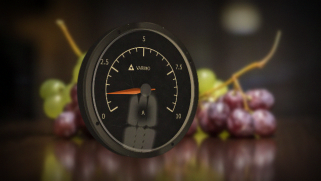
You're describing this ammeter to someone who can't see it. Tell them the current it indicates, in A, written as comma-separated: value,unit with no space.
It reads 1,A
